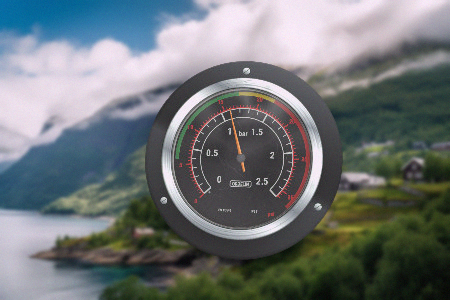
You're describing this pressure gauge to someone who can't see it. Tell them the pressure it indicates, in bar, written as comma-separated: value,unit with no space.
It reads 1.1,bar
